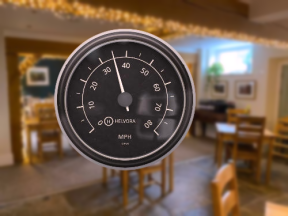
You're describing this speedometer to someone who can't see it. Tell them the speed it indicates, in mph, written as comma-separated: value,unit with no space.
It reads 35,mph
